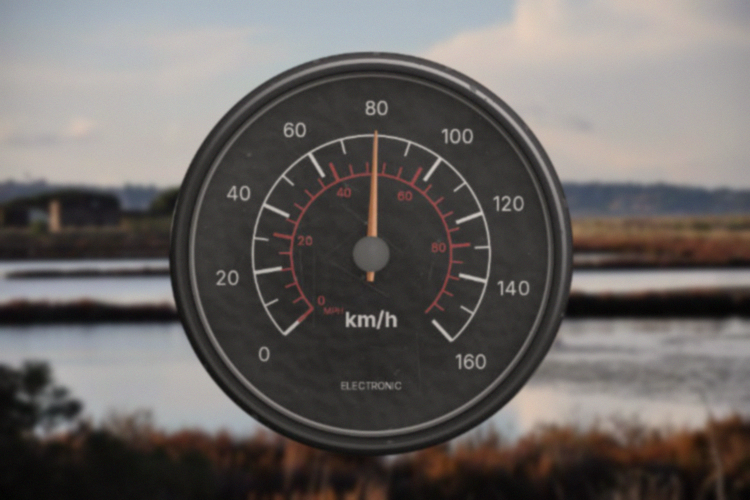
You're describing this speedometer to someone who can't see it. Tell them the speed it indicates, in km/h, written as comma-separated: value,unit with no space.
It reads 80,km/h
